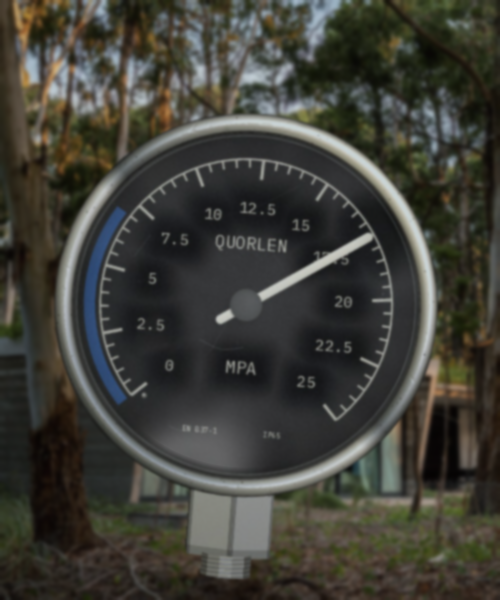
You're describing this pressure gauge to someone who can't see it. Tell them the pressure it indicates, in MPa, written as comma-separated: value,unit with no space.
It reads 17.5,MPa
